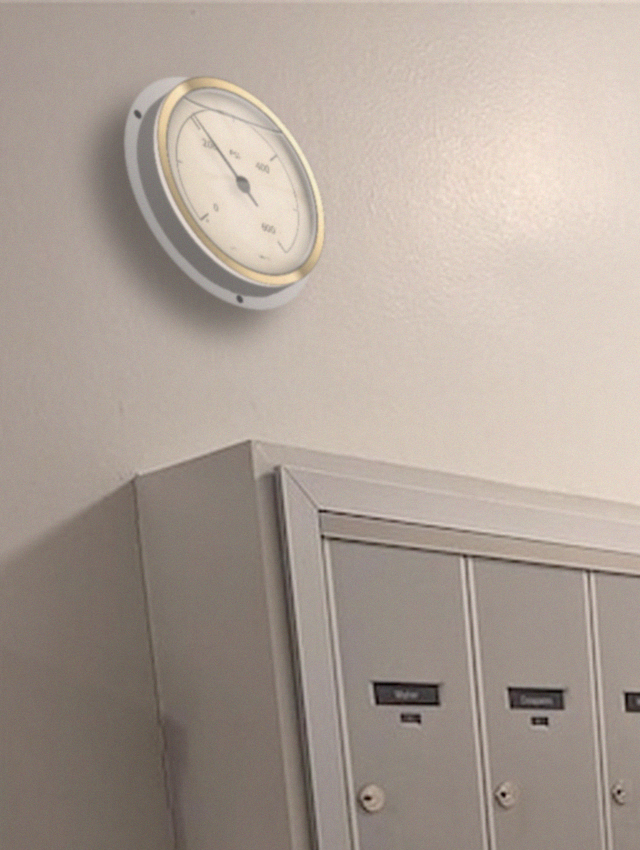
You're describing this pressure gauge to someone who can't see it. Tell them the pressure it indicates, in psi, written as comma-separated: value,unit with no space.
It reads 200,psi
